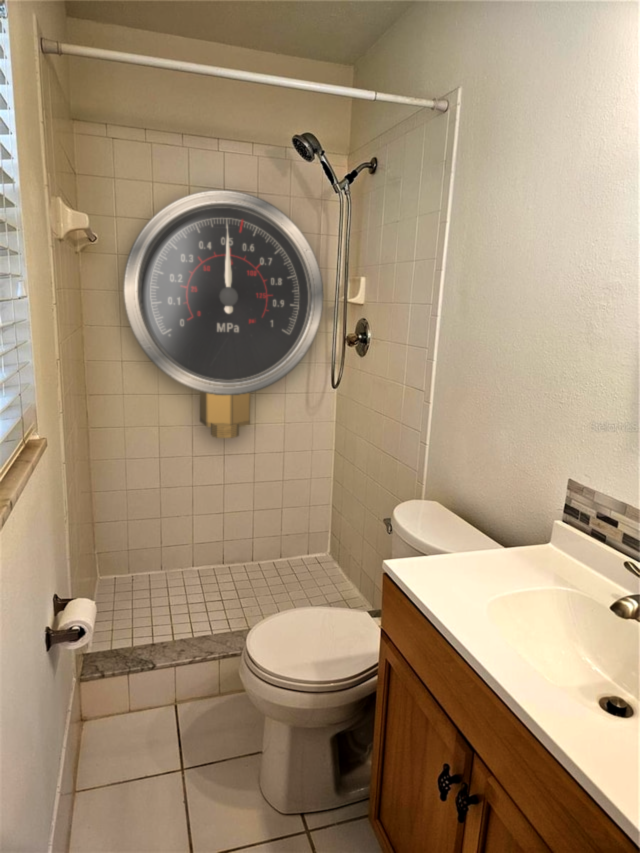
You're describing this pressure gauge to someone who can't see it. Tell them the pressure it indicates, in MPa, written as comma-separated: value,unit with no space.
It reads 0.5,MPa
